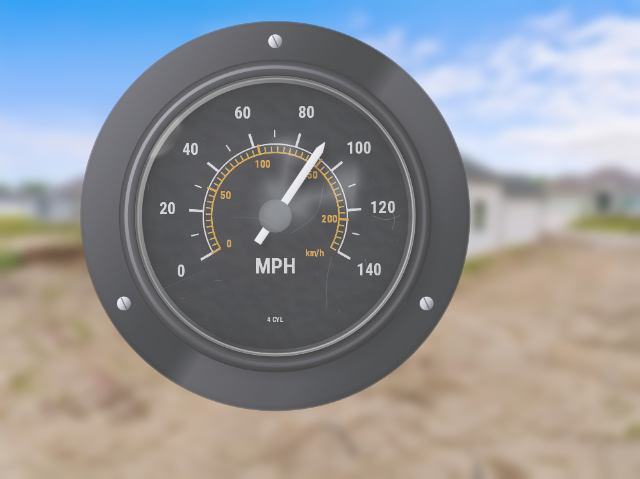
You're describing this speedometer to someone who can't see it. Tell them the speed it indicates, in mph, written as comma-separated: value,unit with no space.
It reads 90,mph
